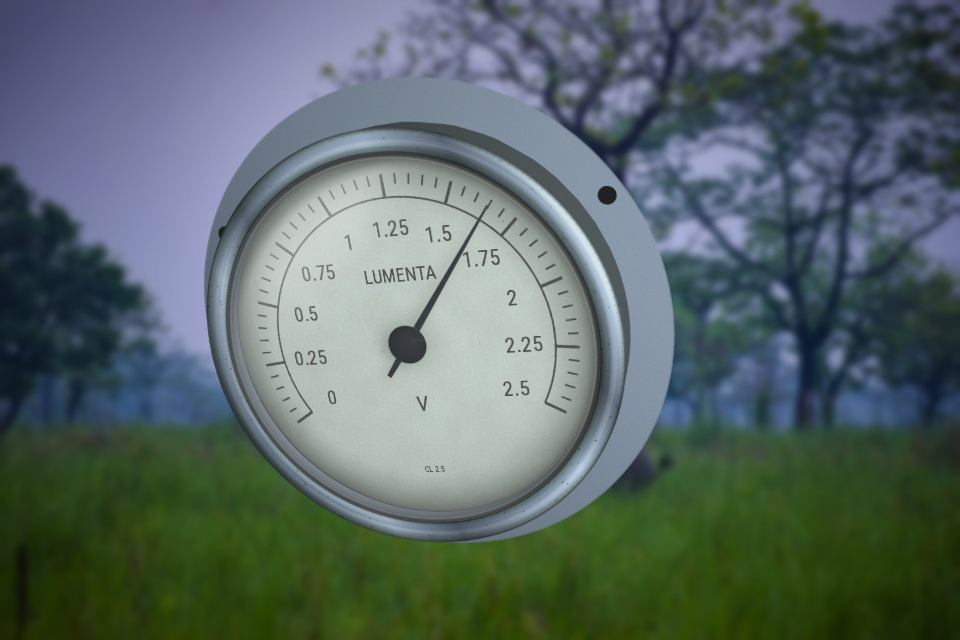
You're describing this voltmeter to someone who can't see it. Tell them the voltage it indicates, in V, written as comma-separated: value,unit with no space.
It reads 1.65,V
